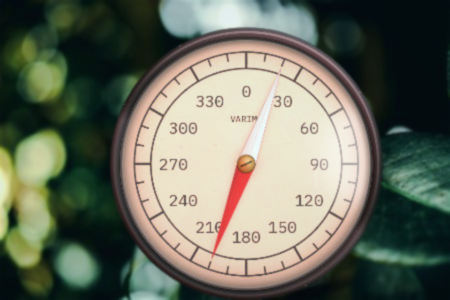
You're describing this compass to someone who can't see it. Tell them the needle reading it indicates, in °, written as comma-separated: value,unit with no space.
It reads 200,°
